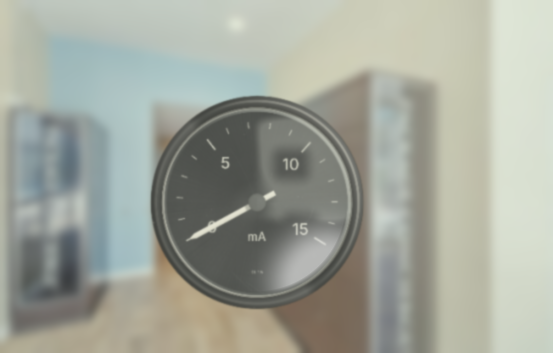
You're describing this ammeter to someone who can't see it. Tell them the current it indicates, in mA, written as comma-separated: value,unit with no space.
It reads 0,mA
